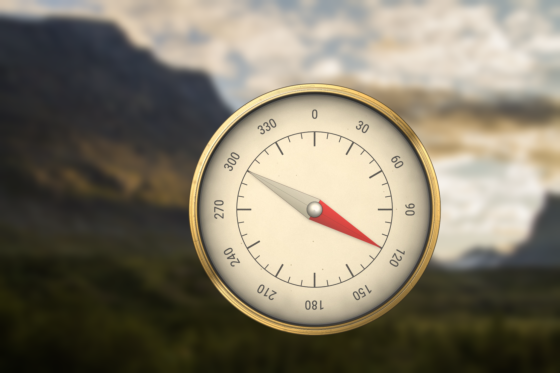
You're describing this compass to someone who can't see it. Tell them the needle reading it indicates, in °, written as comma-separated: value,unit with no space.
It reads 120,°
